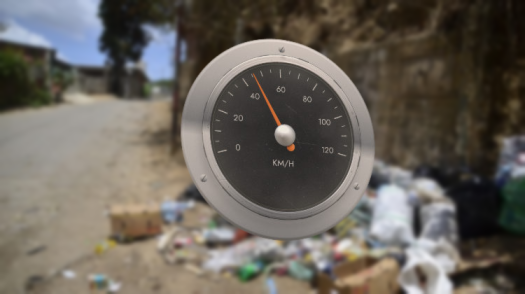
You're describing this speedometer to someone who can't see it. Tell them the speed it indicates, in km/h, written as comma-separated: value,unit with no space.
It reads 45,km/h
